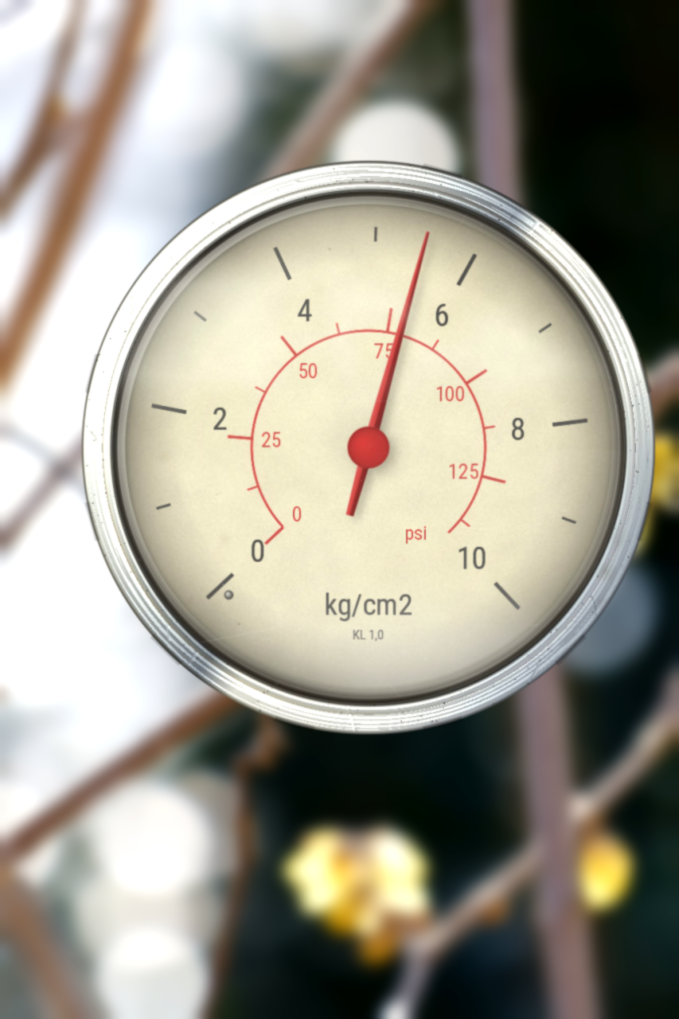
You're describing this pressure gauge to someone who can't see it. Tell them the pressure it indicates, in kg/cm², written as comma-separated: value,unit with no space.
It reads 5.5,kg/cm²
